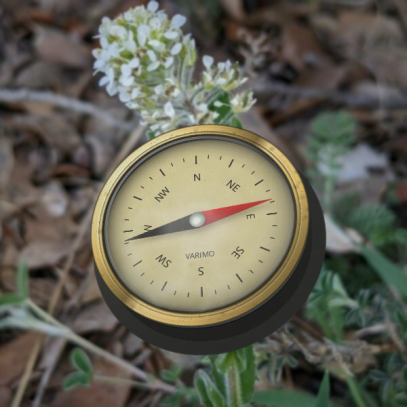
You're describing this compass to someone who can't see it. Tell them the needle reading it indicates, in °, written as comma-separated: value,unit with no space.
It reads 80,°
